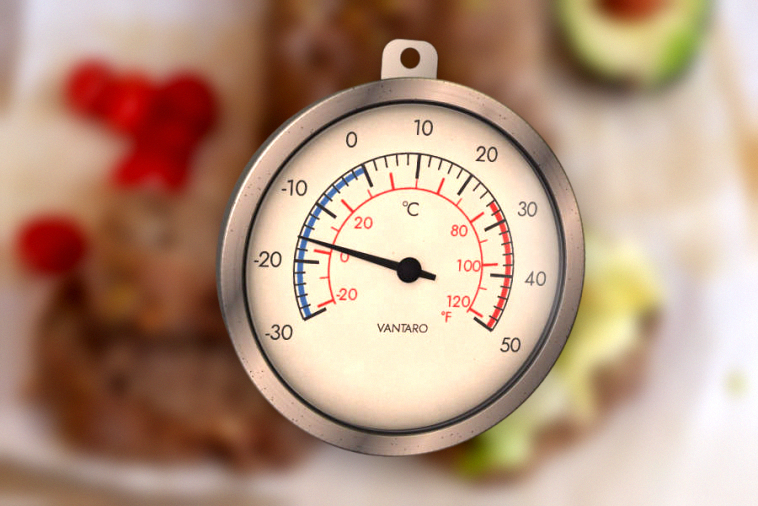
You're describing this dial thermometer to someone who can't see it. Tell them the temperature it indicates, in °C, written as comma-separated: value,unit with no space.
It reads -16,°C
